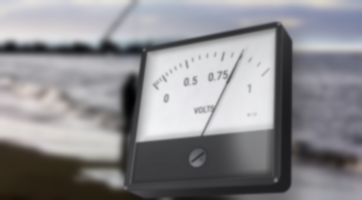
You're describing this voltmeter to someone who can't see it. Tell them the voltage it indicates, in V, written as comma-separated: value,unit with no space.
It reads 0.85,V
